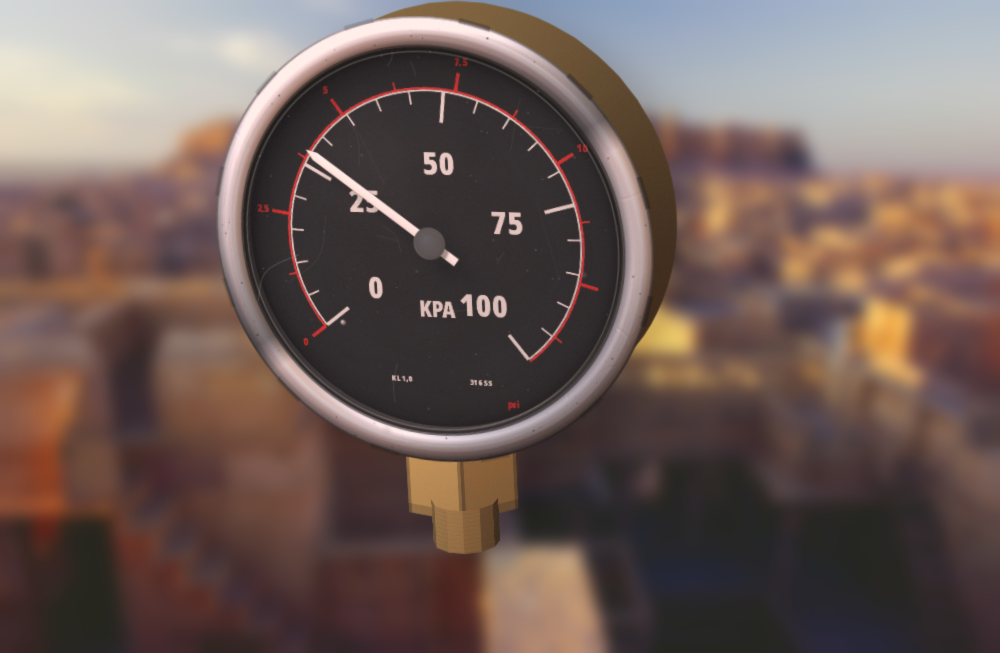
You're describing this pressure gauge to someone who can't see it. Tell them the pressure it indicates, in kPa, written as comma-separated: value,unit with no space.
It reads 27.5,kPa
